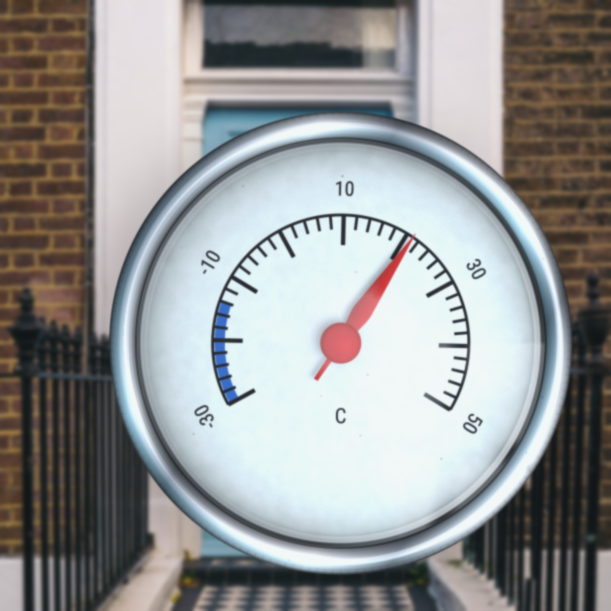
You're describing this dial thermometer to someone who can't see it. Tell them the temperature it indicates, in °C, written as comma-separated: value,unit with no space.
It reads 21,°C
